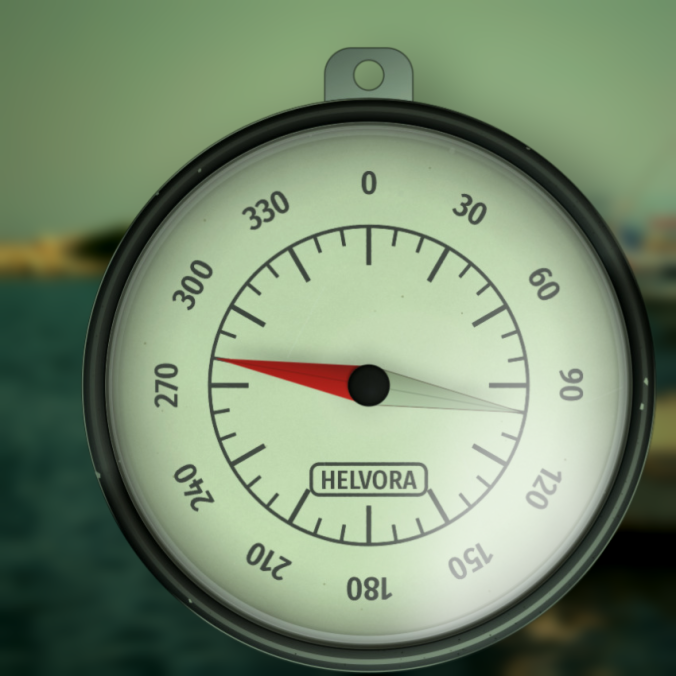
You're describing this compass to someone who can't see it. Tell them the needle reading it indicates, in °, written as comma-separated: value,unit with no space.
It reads 280,°
